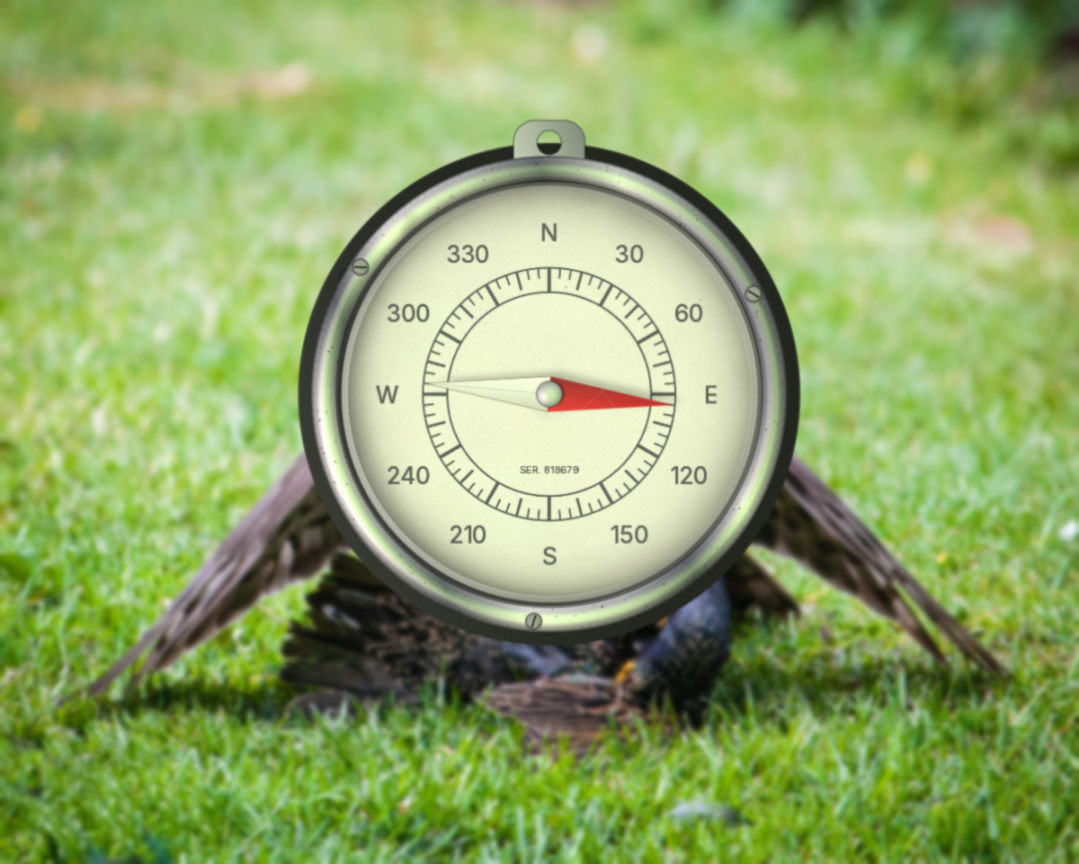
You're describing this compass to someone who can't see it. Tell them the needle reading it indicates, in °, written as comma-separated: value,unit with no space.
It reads 95,°
